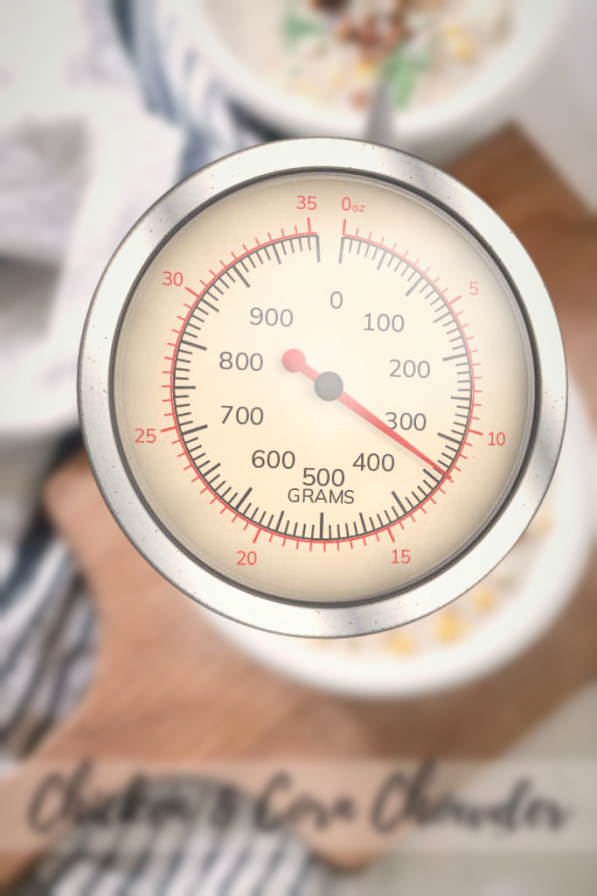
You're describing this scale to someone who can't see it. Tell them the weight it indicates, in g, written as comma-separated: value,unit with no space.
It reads 340,g
